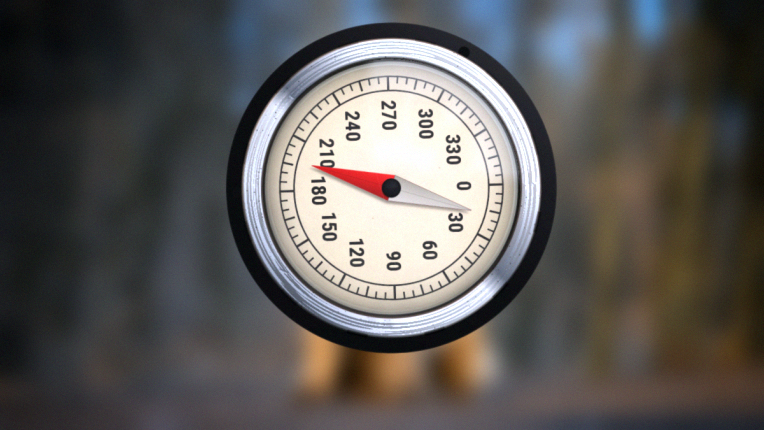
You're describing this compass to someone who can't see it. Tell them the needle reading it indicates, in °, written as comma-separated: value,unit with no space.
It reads 197.5,°
